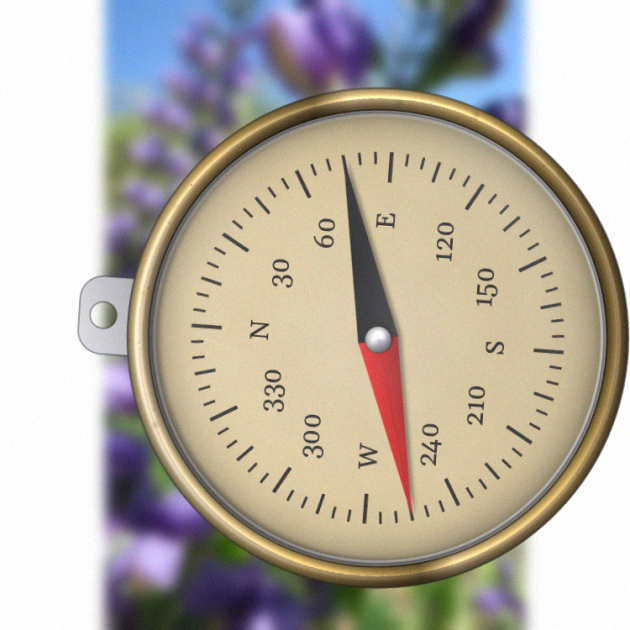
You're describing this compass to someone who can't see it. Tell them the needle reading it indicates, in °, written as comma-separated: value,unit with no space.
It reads 255,°
